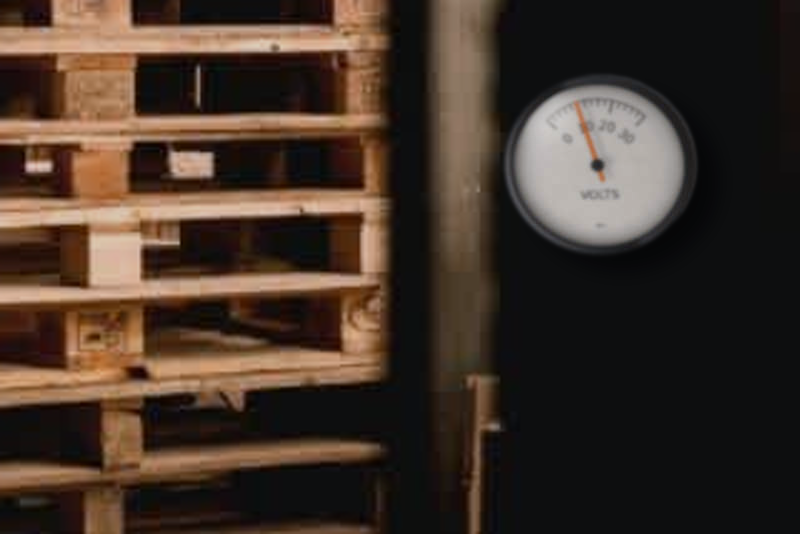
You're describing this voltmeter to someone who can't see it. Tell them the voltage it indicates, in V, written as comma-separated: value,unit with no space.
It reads 10,V
